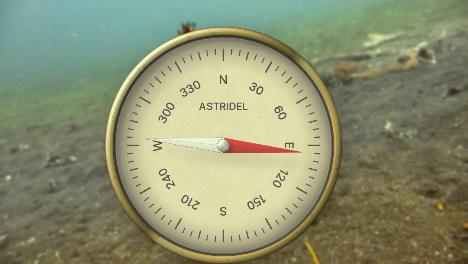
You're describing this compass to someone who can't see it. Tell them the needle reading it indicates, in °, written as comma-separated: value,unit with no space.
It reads 95,°
